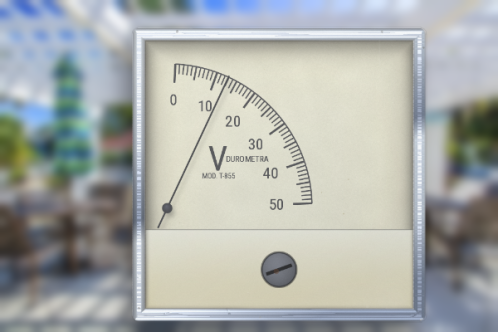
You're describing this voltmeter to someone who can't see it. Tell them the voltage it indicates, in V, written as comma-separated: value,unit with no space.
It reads 13,V
